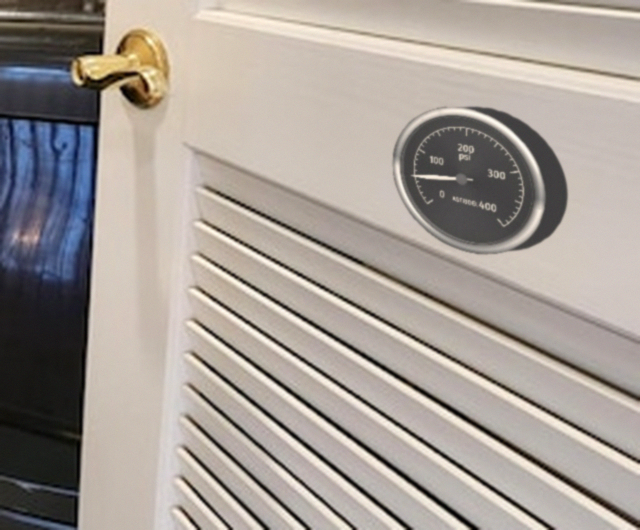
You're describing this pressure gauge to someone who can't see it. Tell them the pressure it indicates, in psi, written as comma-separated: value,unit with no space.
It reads 50,psi
